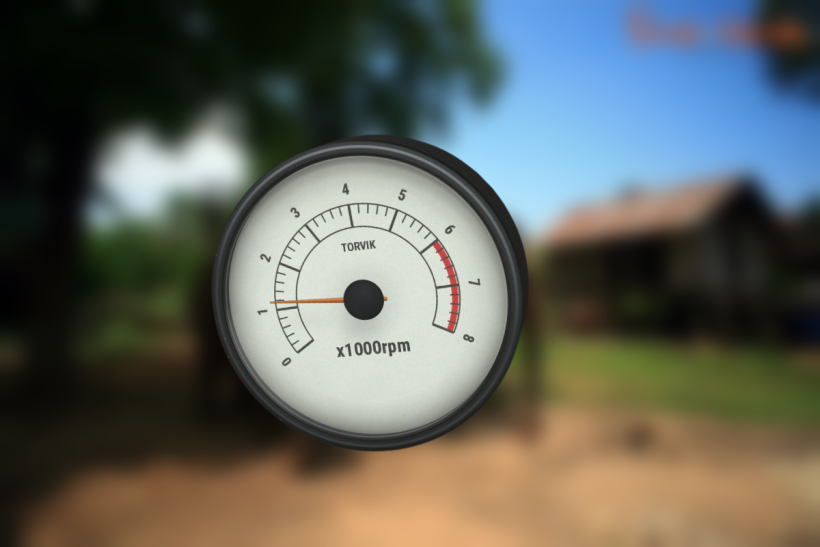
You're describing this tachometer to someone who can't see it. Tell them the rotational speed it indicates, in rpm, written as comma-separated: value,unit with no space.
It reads 1200,rpm
